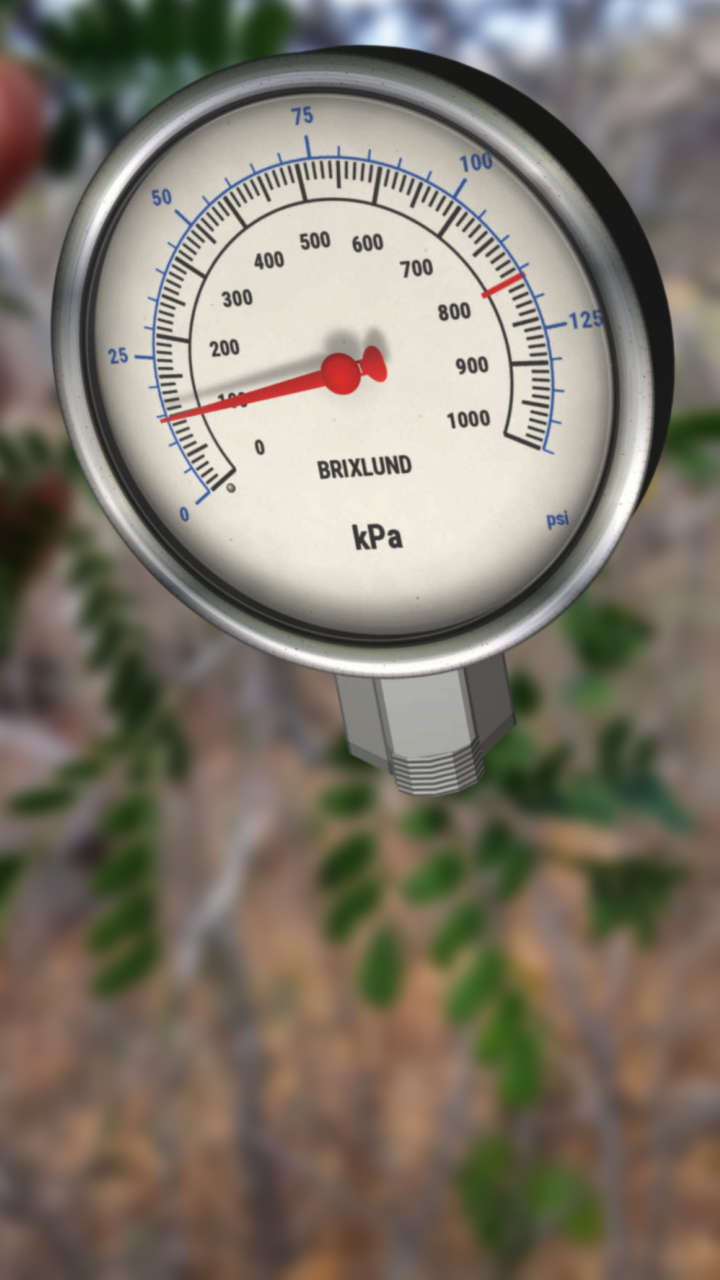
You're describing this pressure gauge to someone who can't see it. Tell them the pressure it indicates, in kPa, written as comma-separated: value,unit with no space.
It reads 100,kPa
